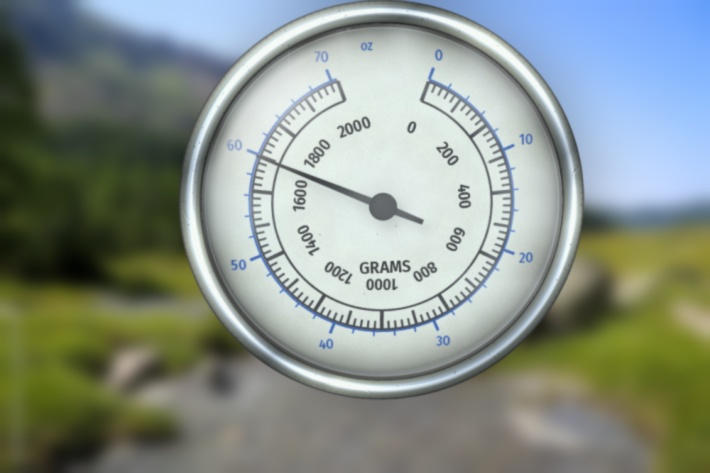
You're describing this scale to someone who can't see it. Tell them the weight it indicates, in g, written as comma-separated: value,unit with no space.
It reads 1700,g
